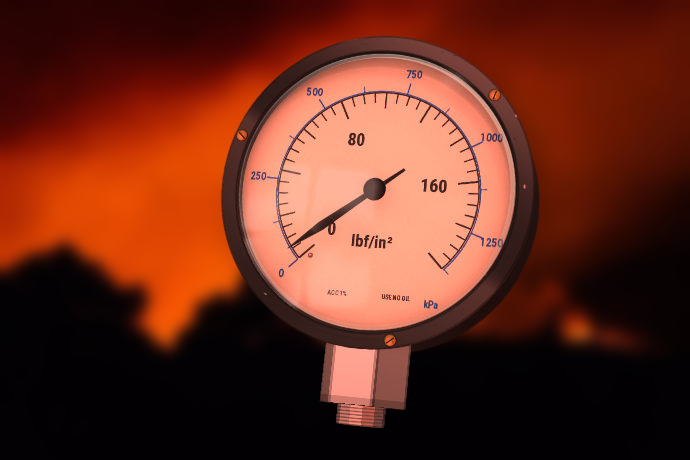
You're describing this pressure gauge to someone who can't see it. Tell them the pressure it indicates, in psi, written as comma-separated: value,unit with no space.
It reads 5,psi
